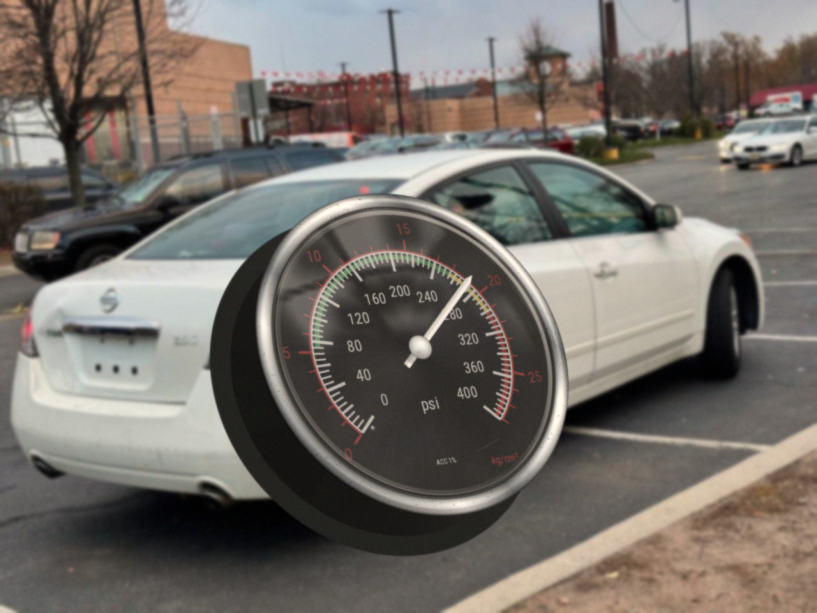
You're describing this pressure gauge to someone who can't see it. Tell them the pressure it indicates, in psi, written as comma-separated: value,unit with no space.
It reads 270,psi
